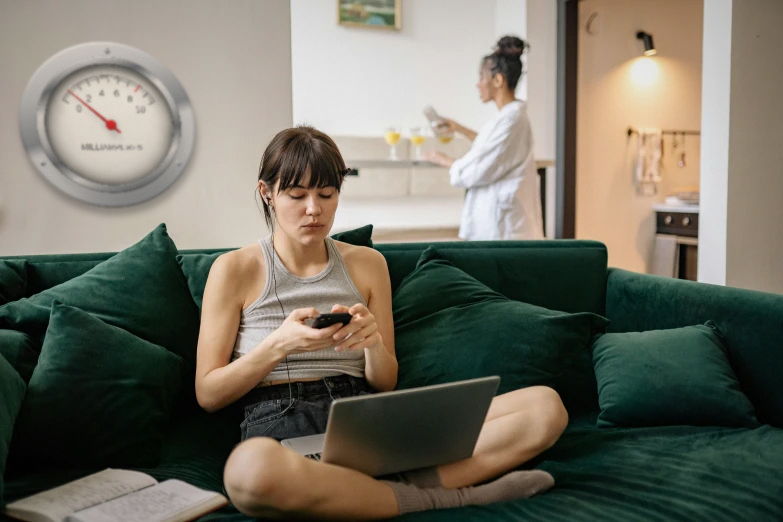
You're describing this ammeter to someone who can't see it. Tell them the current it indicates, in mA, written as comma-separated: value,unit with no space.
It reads 1,mA
